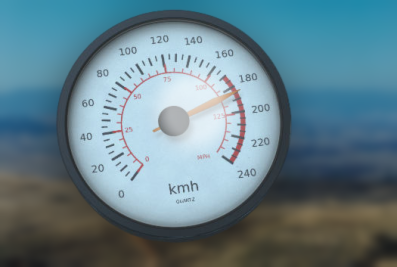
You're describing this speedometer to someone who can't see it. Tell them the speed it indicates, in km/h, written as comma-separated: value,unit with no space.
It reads 185,km/h
